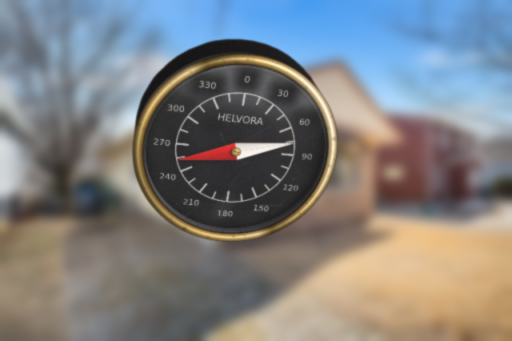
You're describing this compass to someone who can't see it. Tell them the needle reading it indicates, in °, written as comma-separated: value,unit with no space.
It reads 255,°
